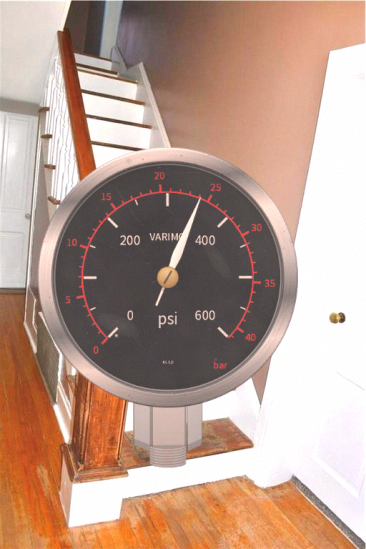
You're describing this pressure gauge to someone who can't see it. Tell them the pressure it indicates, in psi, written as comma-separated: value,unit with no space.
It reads 350,psi
